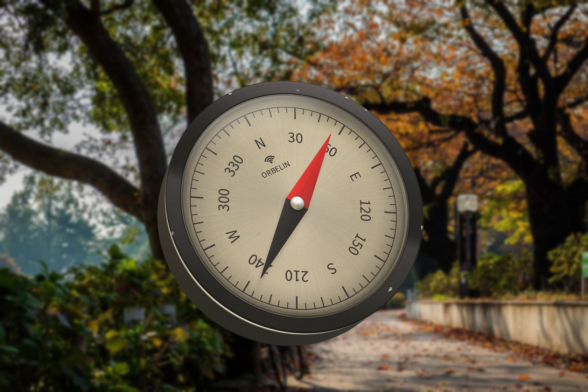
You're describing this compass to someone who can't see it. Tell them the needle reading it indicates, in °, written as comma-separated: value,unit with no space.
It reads 55,°
